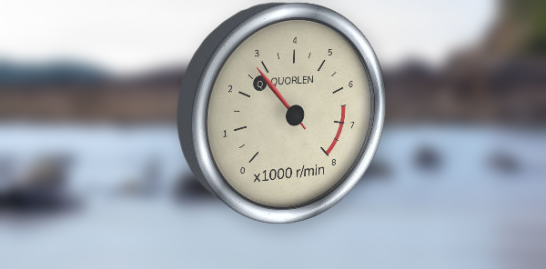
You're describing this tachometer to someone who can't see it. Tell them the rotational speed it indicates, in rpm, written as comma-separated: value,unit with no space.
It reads 2750,rpm
